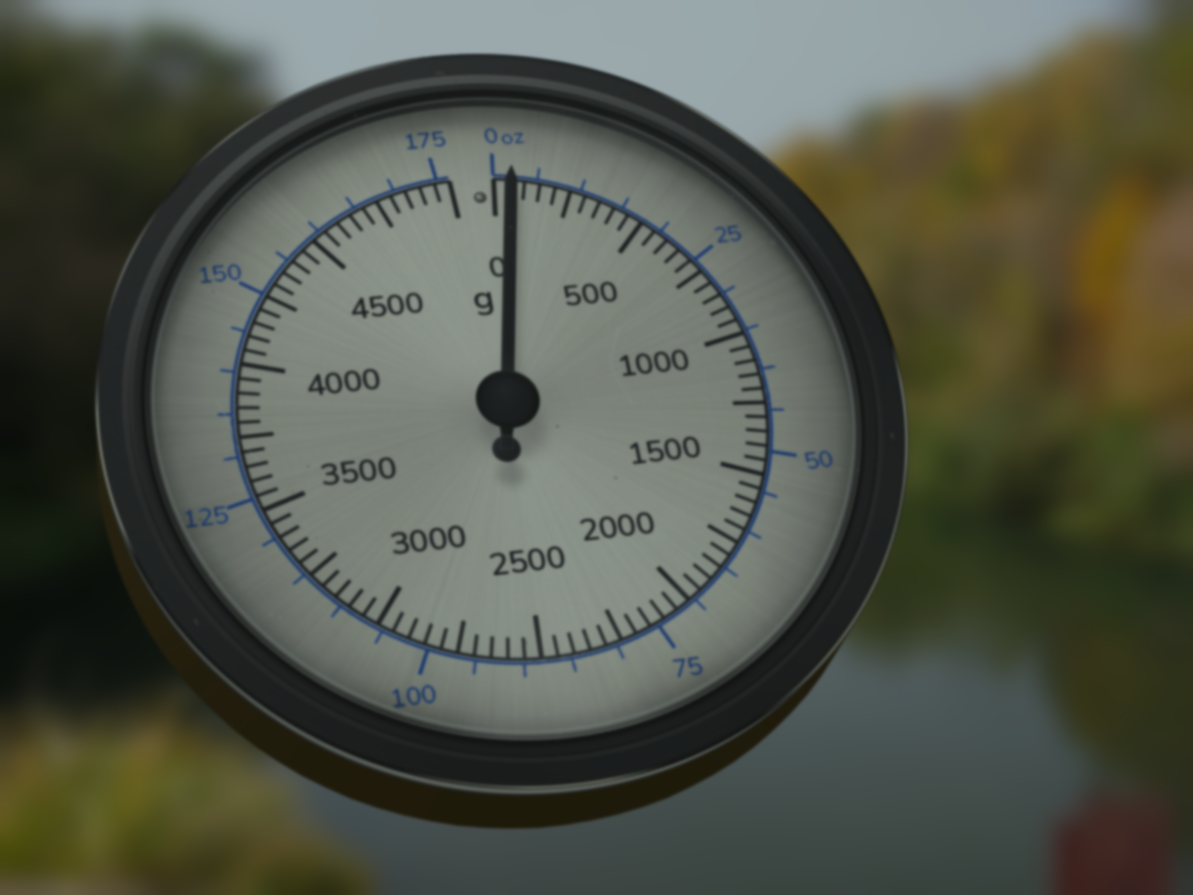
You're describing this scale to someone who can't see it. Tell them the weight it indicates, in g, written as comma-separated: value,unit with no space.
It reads 50,g
